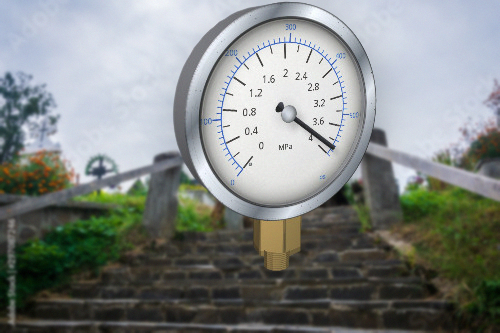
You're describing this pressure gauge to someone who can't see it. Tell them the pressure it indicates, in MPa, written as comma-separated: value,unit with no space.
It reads 3.9,MPa
